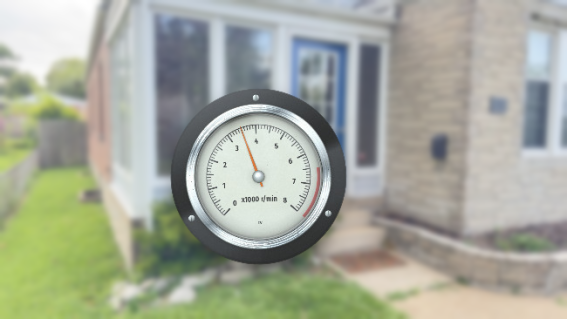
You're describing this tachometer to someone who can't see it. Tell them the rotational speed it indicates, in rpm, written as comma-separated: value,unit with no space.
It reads 3500,rpm
